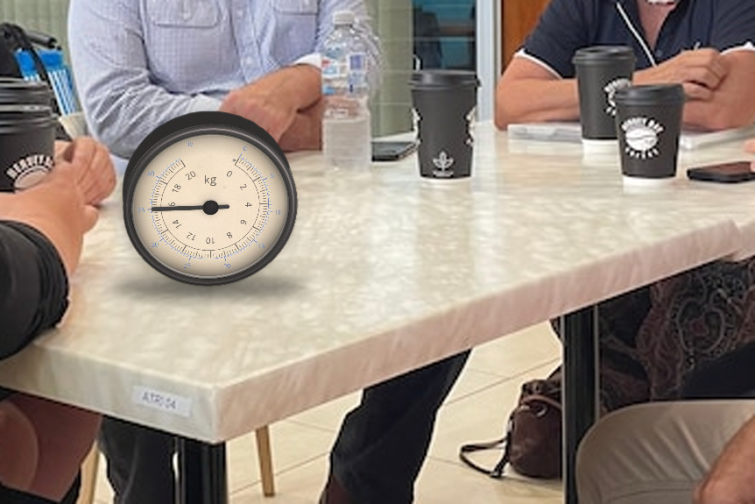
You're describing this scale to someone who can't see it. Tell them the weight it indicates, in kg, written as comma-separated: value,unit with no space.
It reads 16,kg
